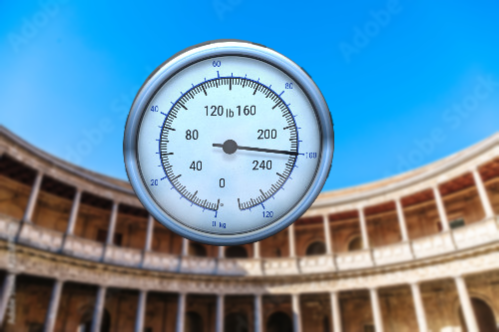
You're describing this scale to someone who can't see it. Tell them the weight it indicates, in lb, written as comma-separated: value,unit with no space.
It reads 220,lb
